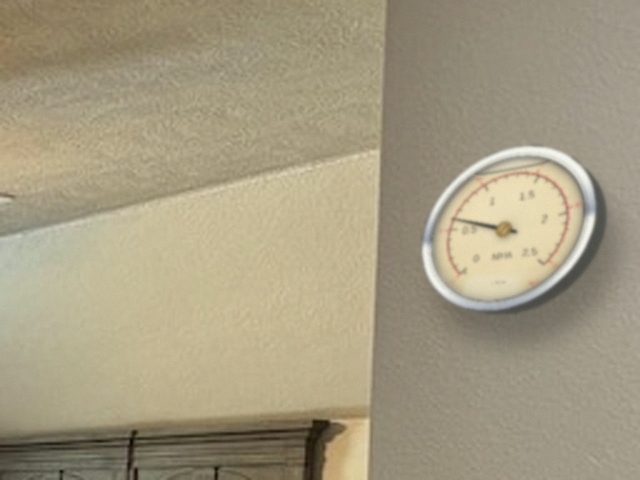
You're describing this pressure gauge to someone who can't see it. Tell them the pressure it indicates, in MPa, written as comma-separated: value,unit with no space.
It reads 0.6,MPa
